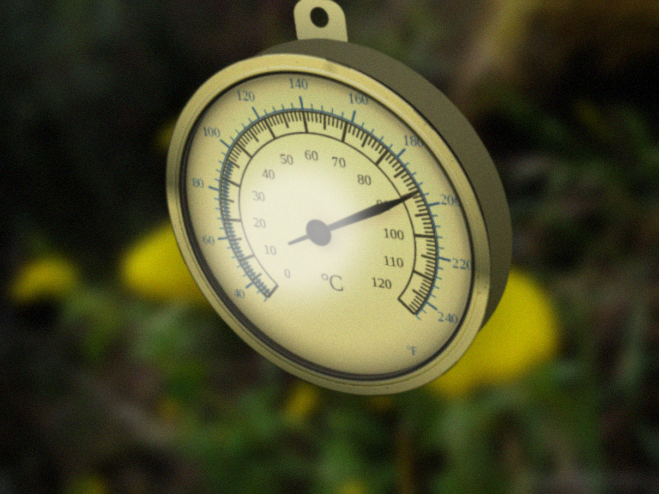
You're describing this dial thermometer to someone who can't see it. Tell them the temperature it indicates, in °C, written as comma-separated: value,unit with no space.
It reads 90,°C
